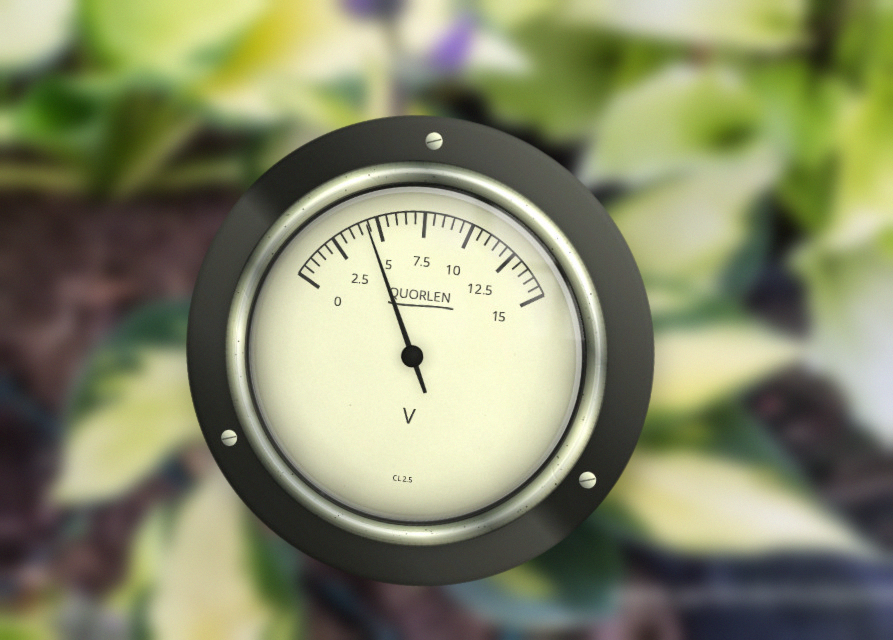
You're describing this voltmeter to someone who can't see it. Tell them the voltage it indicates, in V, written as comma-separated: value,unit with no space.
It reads 4.5,V
